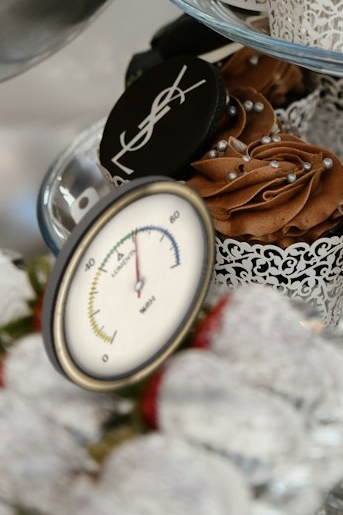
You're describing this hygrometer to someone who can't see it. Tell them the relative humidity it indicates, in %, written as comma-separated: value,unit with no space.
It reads 60,%
